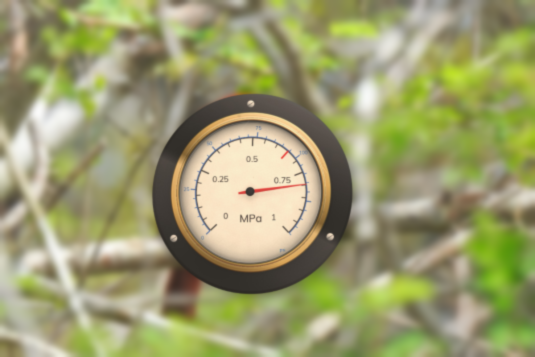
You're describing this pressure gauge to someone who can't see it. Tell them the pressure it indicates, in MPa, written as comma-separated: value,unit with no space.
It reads 0.8,MPa
